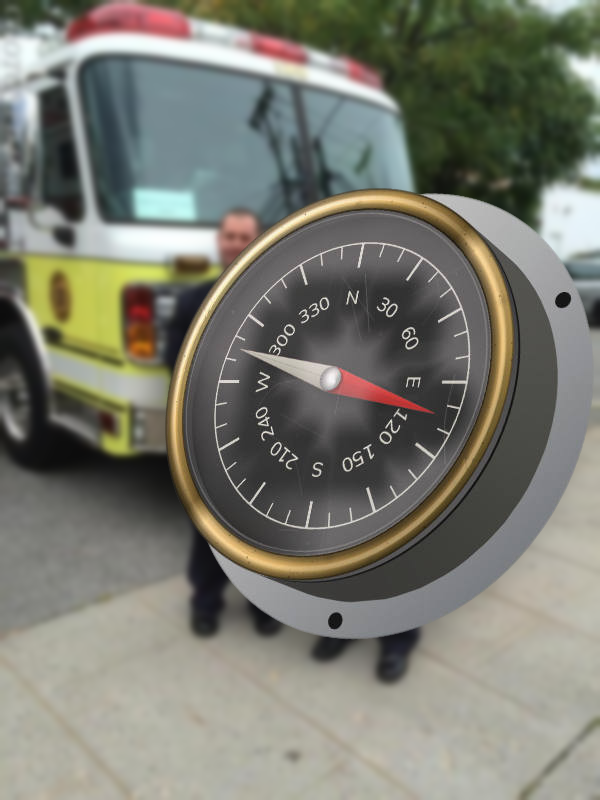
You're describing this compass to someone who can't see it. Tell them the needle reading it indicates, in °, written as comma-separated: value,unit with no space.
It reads 105,°
